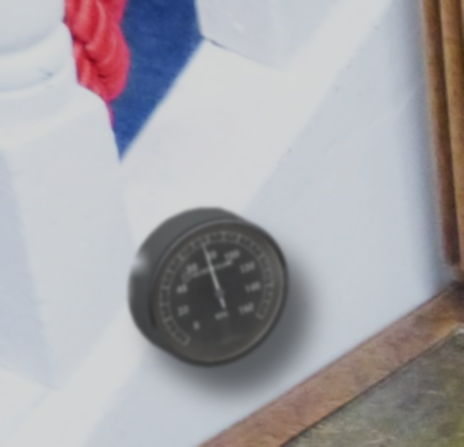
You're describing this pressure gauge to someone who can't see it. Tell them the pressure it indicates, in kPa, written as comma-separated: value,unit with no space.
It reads 75,kPa
